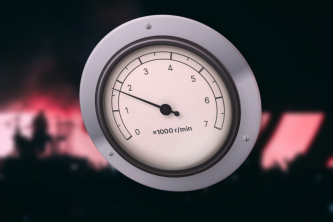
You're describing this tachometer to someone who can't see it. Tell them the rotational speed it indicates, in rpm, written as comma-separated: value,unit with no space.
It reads 1750,rpm
